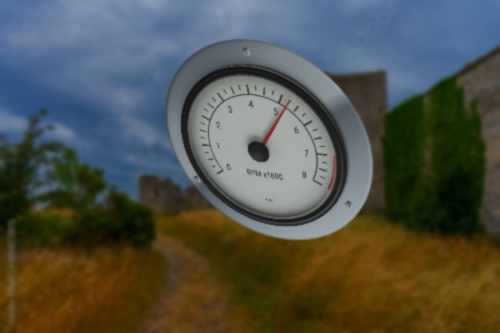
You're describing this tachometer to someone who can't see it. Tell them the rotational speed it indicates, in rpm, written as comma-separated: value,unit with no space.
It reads 5250,rpm
